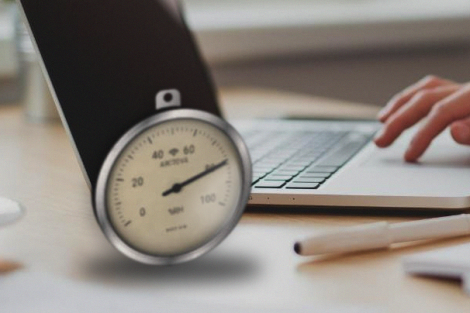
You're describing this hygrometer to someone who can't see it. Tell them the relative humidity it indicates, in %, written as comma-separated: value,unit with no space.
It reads 80,%
